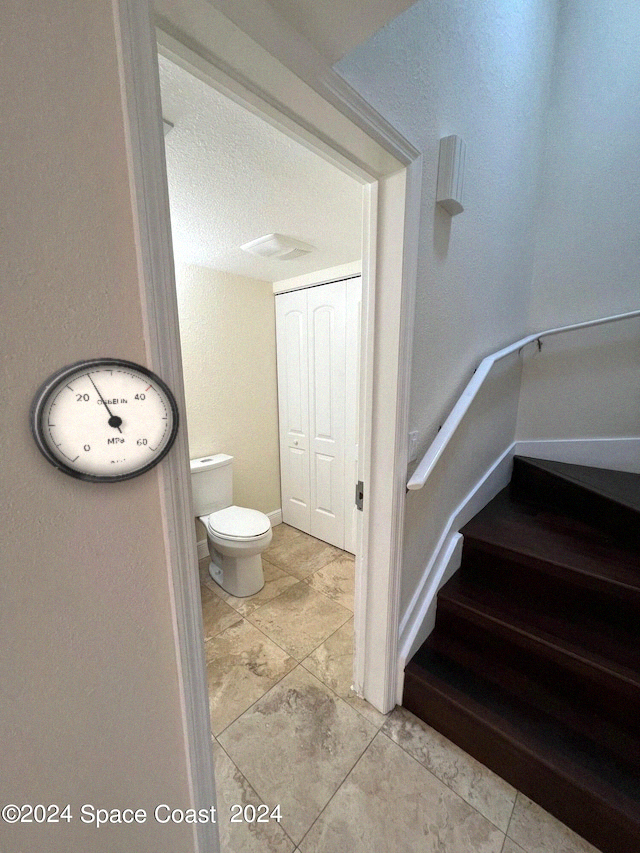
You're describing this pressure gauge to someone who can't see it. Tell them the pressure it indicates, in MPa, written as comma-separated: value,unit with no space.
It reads 25,MPa
